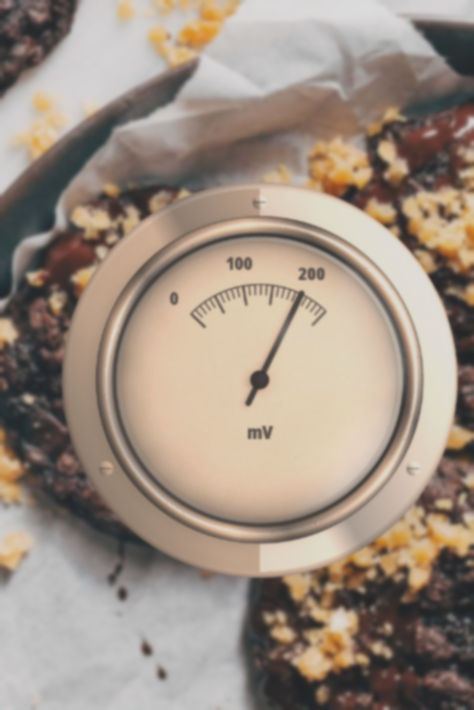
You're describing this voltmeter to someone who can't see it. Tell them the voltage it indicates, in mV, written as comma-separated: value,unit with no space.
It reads 200,mV
